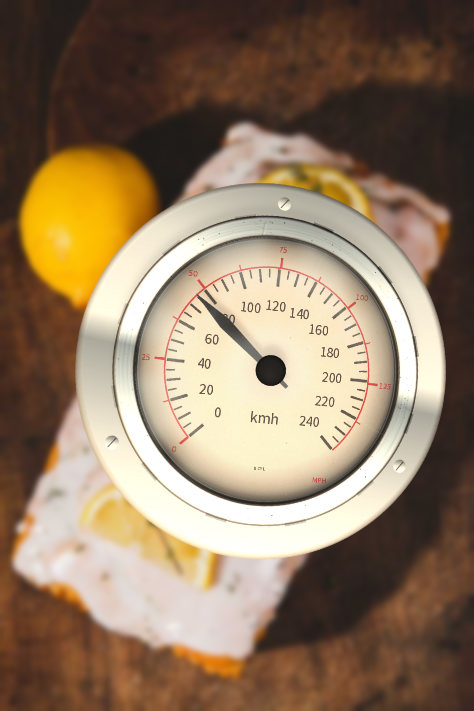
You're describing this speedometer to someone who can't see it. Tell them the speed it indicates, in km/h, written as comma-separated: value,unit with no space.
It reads 75,km/h
